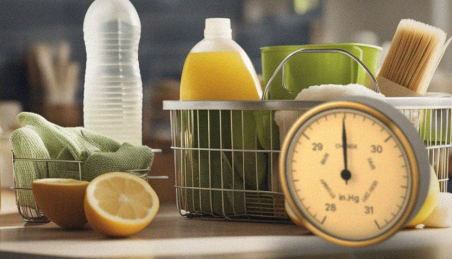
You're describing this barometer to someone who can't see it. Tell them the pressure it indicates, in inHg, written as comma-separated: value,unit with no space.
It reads 29.5,inHg
